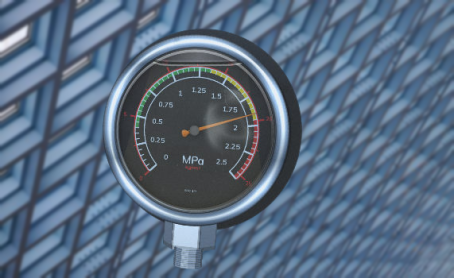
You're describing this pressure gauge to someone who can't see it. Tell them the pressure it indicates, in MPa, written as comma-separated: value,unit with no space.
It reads 1.9,MPa
